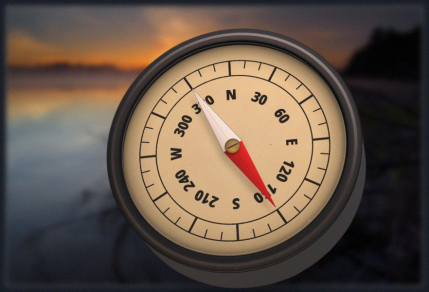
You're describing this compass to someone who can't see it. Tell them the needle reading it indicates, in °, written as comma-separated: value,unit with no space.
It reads 150,°
